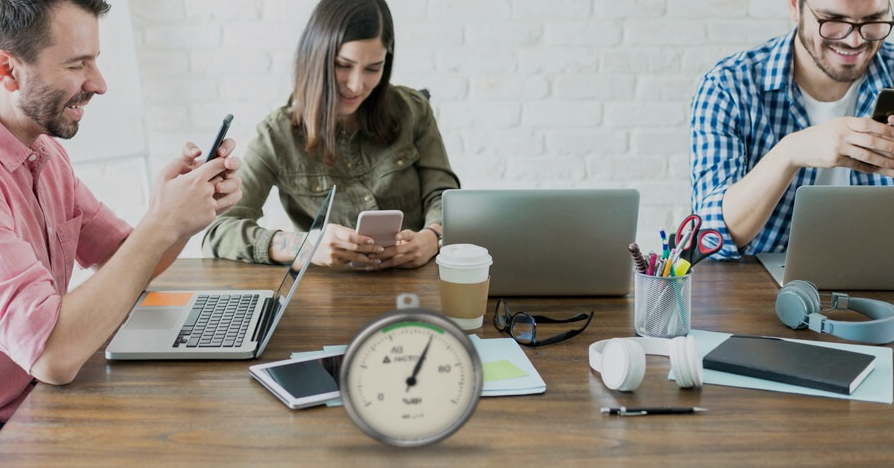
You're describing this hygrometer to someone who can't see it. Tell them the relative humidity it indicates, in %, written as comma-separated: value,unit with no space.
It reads 60,%
